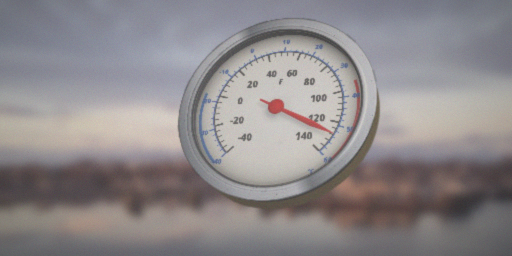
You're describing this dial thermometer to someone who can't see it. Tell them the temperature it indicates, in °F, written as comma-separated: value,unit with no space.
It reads 128,°F
